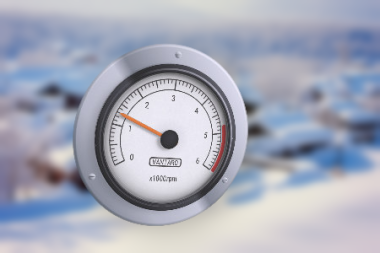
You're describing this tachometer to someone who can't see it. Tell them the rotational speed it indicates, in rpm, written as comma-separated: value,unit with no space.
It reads 1300,rpm
